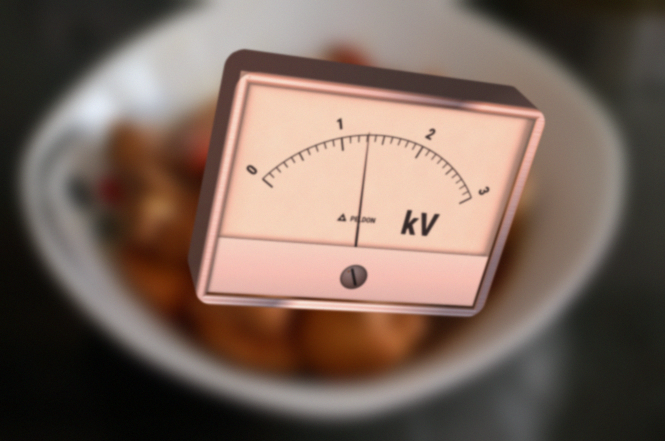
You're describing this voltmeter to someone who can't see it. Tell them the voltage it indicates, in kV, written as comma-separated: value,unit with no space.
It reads 1.3,kV
